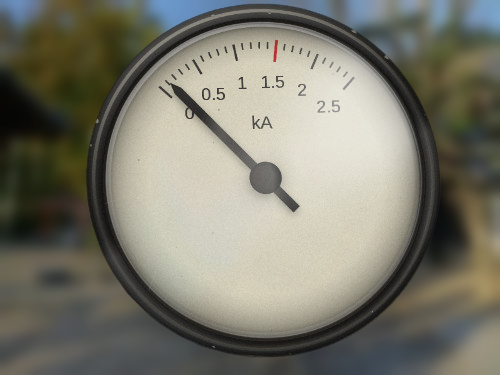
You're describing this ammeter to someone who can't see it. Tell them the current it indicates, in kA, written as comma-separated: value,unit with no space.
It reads 0.1,kA
